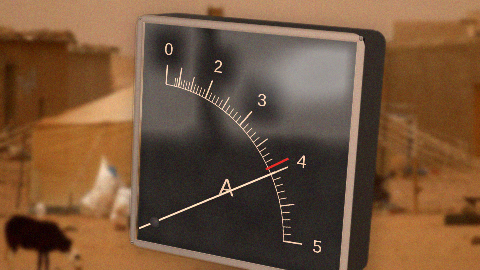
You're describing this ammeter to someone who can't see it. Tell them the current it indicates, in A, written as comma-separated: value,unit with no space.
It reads 4,A
